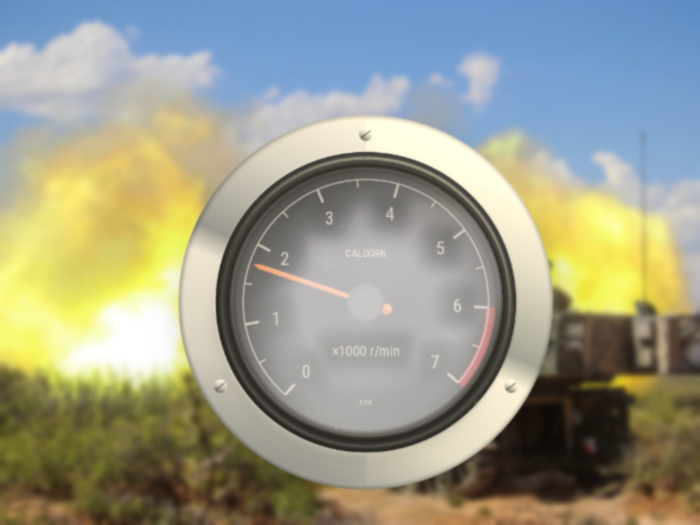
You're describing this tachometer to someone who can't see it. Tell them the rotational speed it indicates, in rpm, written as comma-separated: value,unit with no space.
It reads 1750,rpm
